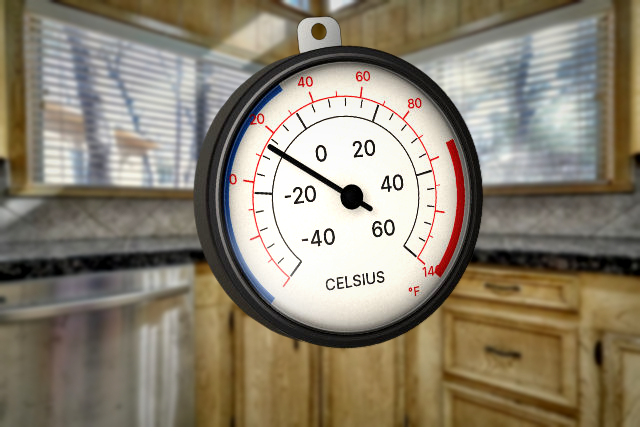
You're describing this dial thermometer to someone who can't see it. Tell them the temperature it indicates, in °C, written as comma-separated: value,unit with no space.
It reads -10,°C
